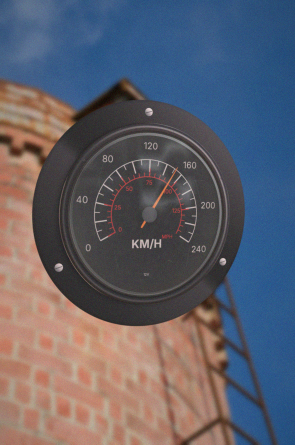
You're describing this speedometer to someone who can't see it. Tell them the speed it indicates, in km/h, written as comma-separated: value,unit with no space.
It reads 150,km/h
